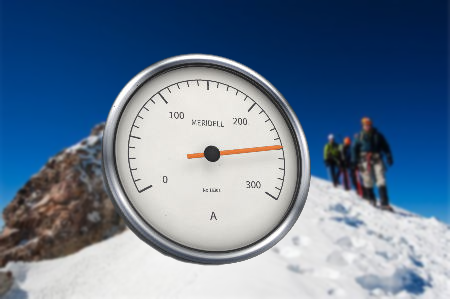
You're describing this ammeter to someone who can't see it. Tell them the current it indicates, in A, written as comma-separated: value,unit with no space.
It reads 250,A
